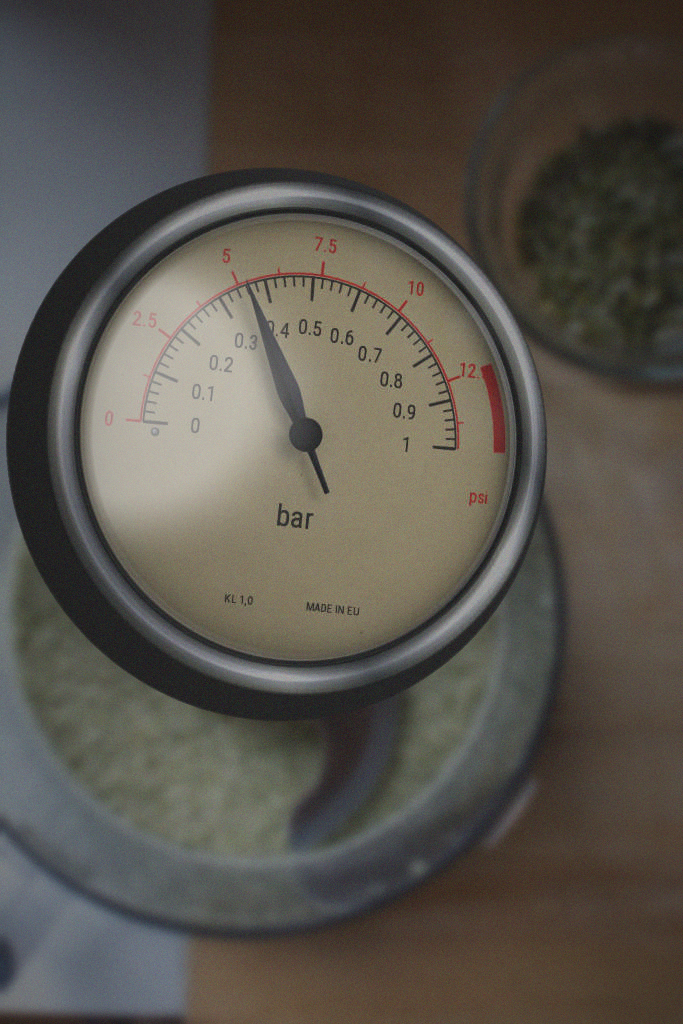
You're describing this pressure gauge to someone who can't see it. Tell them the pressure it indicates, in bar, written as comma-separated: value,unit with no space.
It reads 0.36,bar
